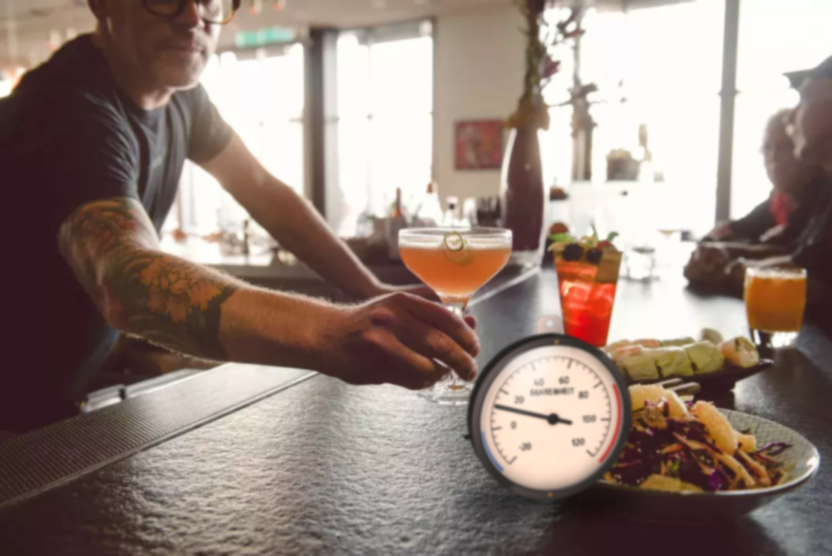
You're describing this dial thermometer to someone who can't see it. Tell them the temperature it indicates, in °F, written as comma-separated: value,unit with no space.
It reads 12,°F
